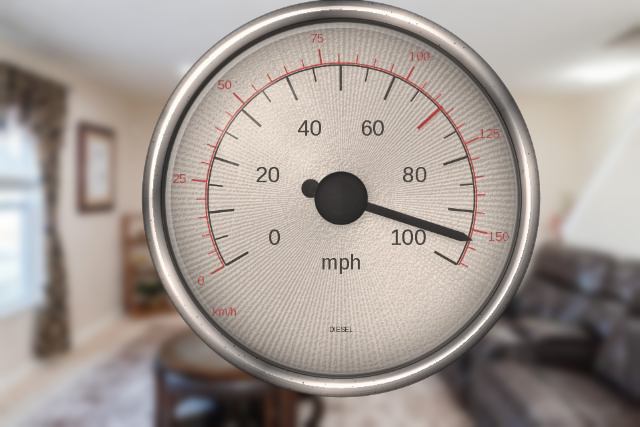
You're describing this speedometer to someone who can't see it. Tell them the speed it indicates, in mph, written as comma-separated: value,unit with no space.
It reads 95,mph
